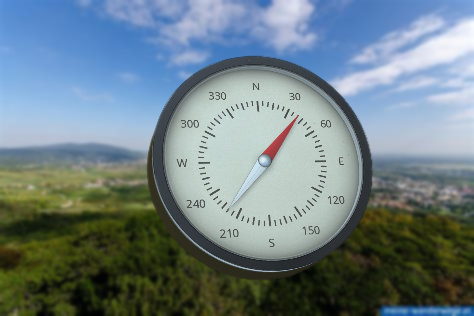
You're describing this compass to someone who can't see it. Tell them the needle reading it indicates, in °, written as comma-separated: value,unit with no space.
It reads 40,°
